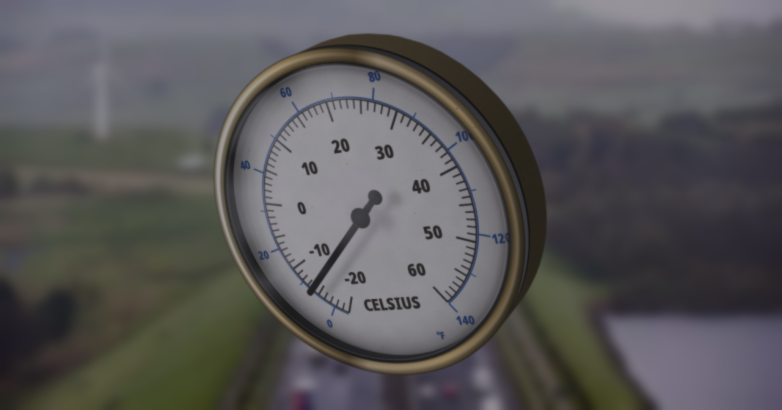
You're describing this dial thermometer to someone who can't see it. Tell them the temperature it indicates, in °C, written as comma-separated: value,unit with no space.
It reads -14,°C
